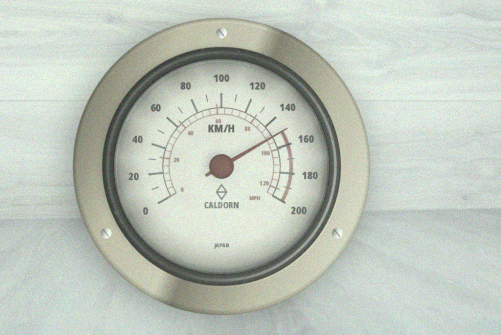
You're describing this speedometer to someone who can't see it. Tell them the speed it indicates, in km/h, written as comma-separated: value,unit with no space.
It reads 150,km/h
